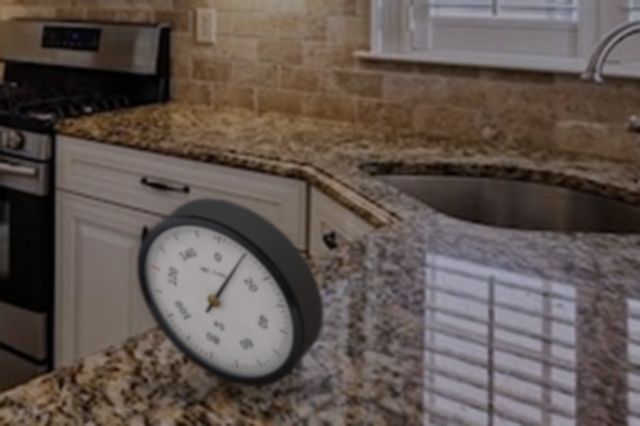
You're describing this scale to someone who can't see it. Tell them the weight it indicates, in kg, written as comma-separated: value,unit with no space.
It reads 10,kg
